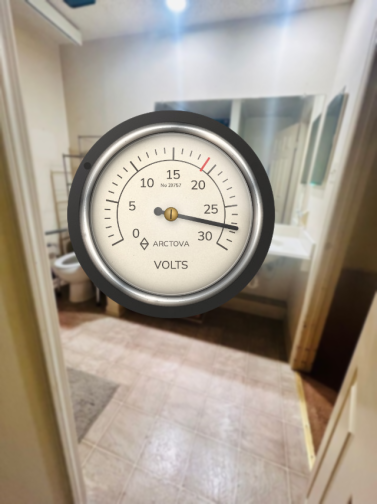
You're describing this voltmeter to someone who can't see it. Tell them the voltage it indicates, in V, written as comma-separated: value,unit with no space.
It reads 27.5,V
